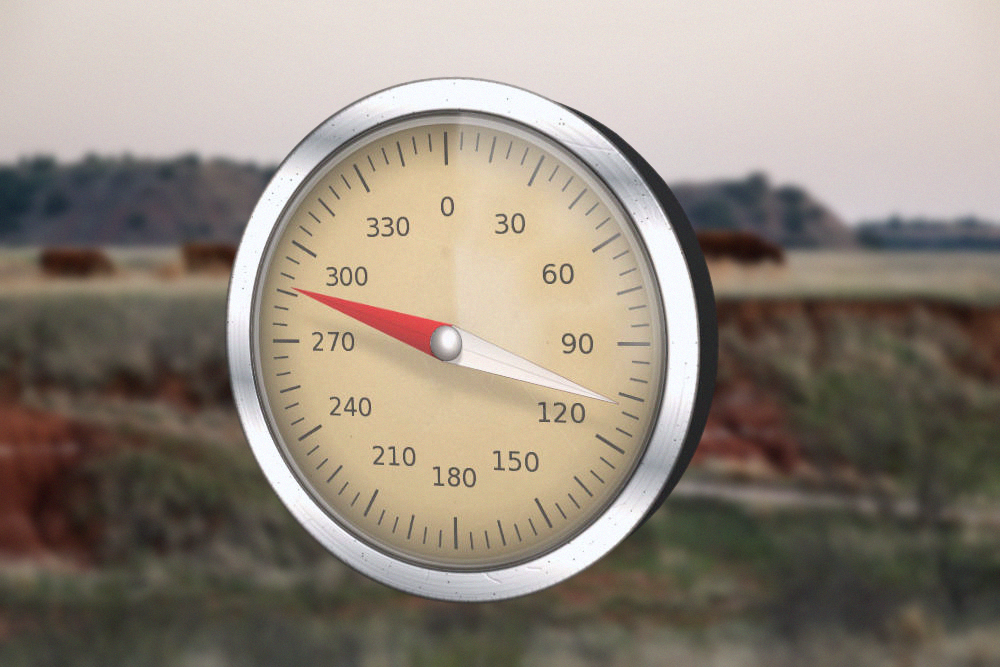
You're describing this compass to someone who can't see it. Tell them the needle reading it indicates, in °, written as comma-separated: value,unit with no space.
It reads 287.5,°
